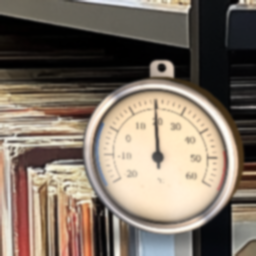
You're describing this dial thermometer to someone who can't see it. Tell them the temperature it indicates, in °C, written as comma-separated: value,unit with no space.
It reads 20,°C
